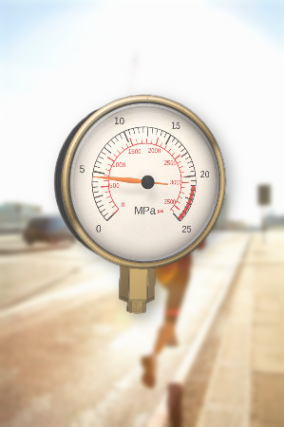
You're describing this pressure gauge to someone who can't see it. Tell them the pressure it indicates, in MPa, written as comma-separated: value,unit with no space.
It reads 4.5,MPa
